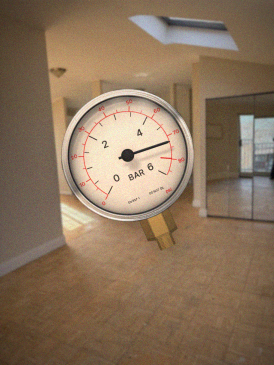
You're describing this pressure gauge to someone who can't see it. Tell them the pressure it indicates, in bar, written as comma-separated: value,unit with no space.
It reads 5,bar
